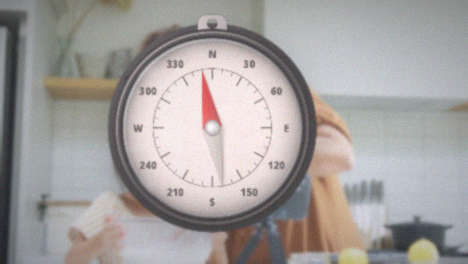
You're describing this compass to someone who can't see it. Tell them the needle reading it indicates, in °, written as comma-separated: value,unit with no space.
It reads 350,°
